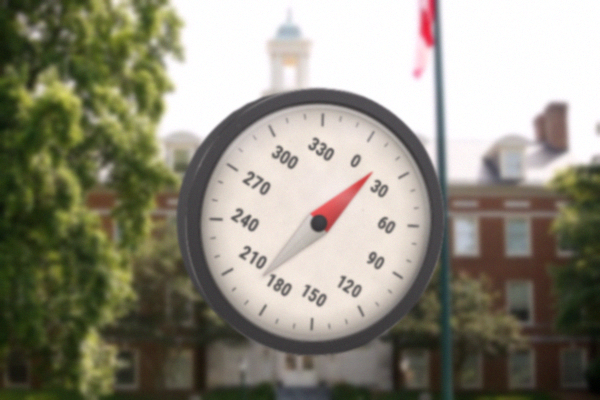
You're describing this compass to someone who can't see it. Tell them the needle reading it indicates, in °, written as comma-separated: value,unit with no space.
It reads 15,°
